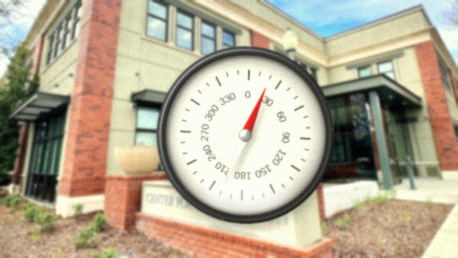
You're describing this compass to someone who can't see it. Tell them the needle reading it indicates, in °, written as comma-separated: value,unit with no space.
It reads 20,°
